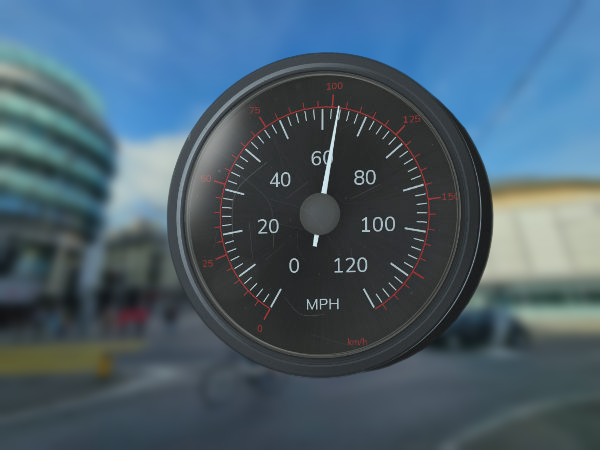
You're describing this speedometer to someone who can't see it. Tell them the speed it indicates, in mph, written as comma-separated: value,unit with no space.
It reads 64,mph
